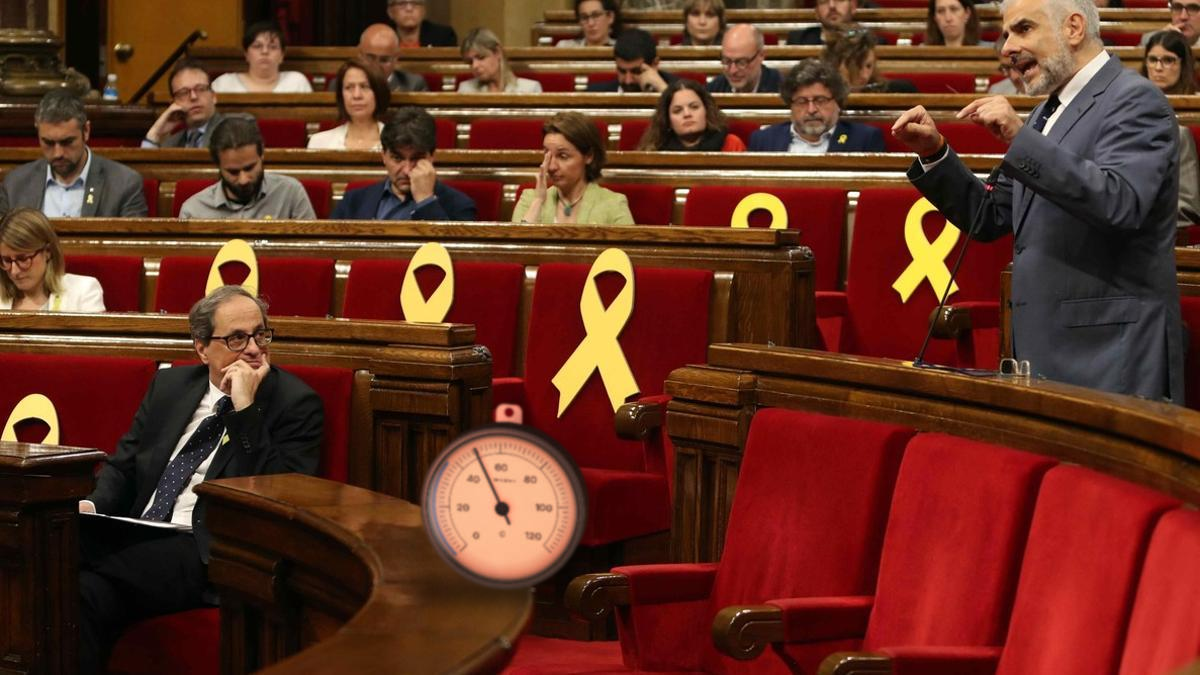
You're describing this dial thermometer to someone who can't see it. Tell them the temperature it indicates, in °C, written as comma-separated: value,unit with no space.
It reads 50,°C
